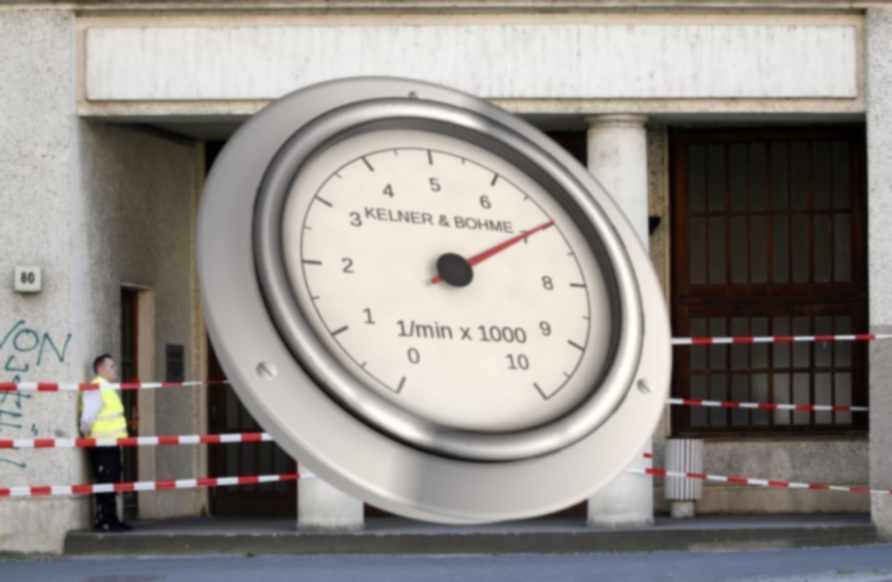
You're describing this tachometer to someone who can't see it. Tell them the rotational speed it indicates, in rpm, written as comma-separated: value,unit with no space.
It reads 7000,rpm
